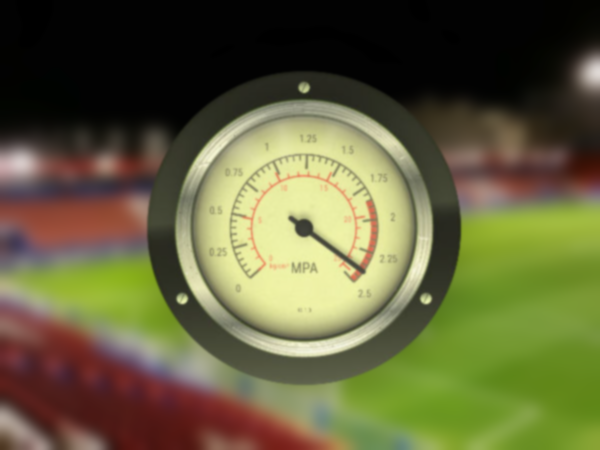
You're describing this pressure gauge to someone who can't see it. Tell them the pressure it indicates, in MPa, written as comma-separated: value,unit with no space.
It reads 2.4,MPa
